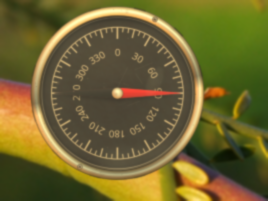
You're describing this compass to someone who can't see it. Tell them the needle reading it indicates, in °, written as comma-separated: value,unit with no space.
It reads 90,°
